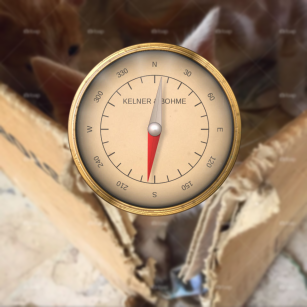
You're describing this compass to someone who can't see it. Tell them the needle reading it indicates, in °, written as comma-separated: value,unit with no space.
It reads 187.5,°
